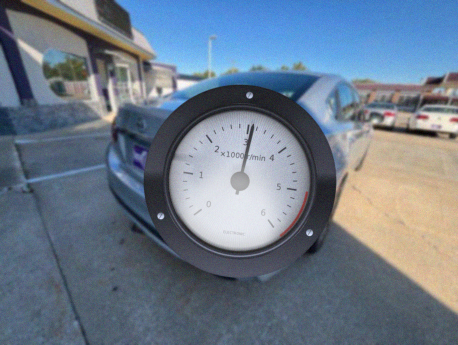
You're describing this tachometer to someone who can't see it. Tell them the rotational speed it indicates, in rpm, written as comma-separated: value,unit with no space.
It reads 3100,rpm
